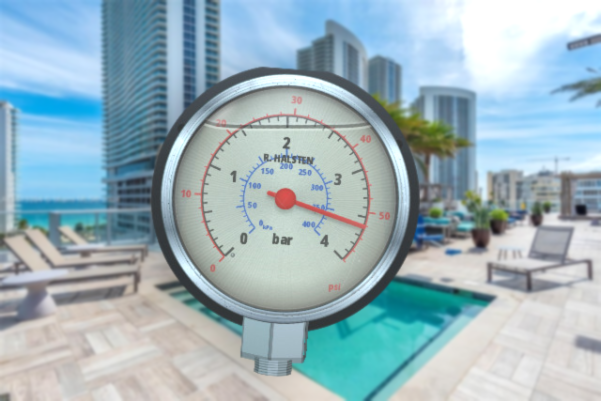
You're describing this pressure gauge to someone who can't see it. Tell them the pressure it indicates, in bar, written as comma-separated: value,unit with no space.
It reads 3.6,bar
